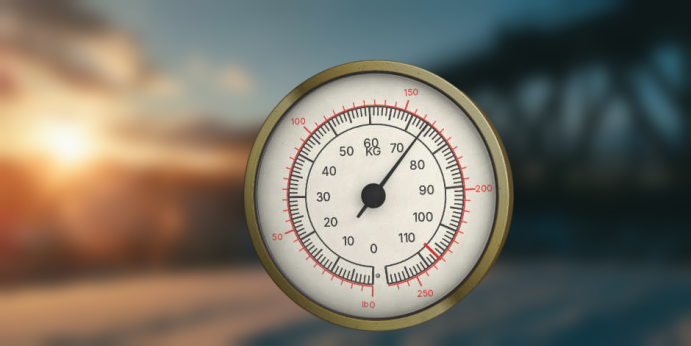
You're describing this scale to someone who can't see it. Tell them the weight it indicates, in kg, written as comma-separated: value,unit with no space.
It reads 74,kg
